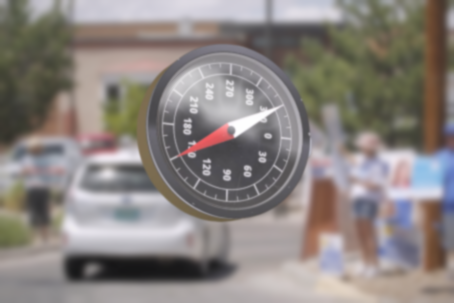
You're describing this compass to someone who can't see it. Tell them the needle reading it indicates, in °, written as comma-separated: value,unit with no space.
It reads 150,°
